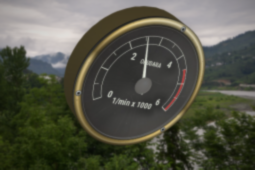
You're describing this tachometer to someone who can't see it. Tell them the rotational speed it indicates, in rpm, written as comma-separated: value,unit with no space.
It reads 2500,rpm
